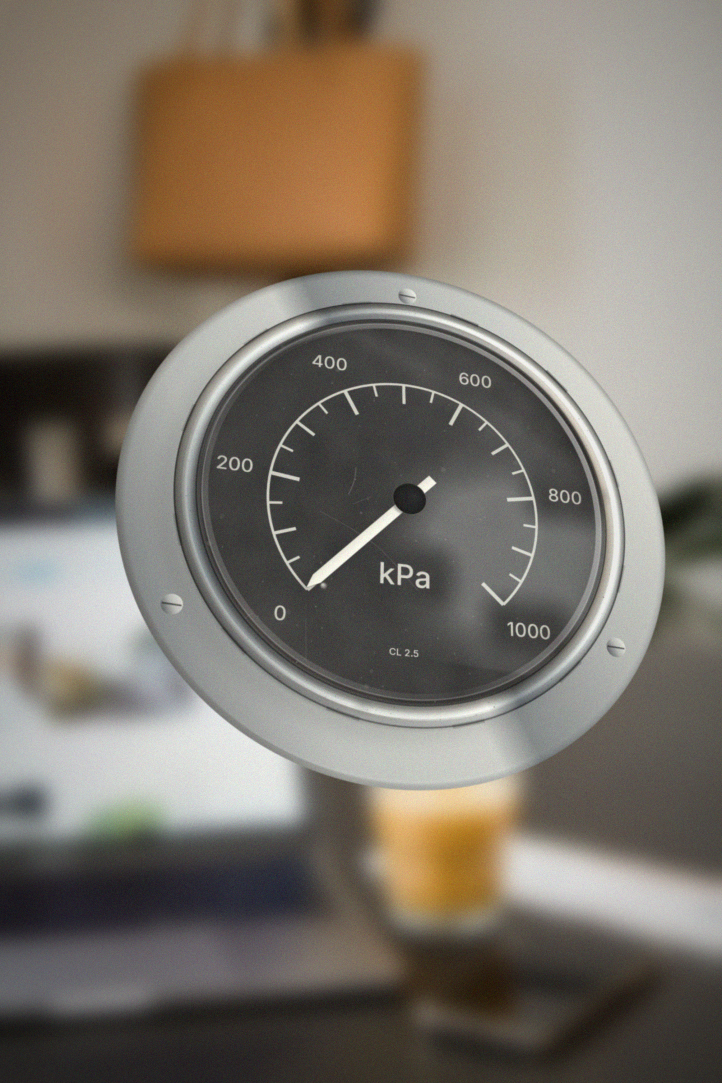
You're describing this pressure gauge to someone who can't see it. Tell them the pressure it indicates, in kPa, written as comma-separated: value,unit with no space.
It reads 0,kPa
